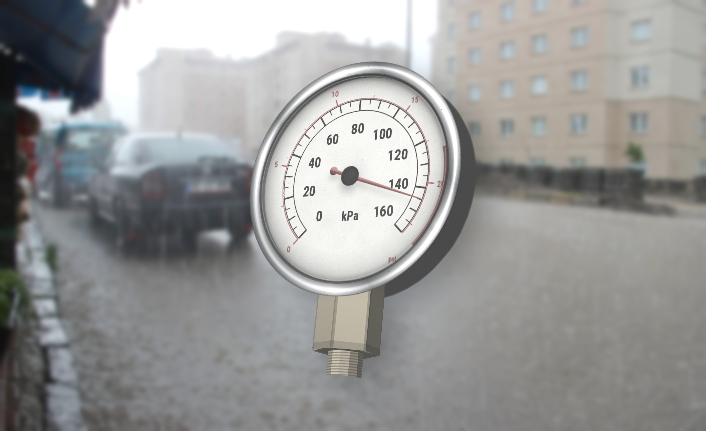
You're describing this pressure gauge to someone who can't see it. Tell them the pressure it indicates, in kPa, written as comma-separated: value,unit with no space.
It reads 145,kPa
